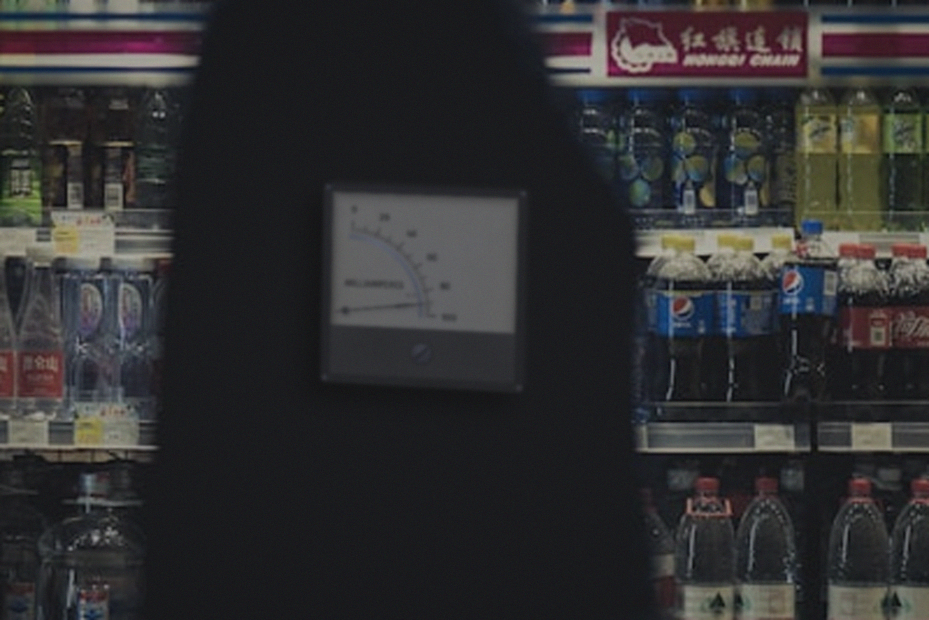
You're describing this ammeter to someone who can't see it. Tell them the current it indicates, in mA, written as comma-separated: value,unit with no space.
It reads 90,mA
